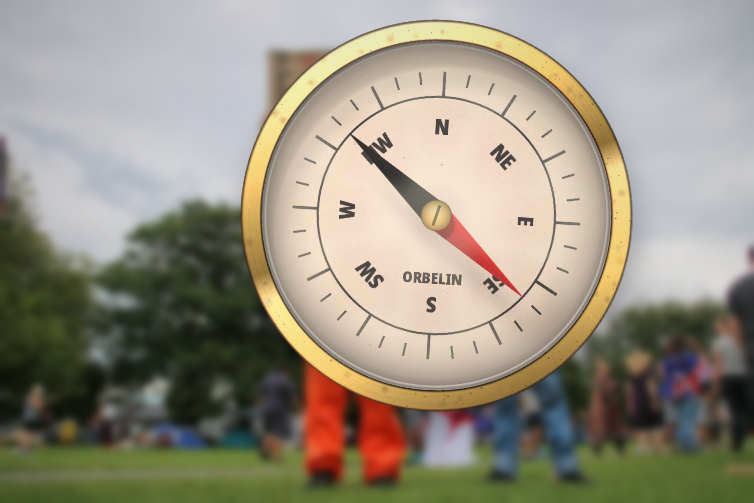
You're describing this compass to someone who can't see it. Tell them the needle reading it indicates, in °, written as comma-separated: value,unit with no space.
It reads 130,°
